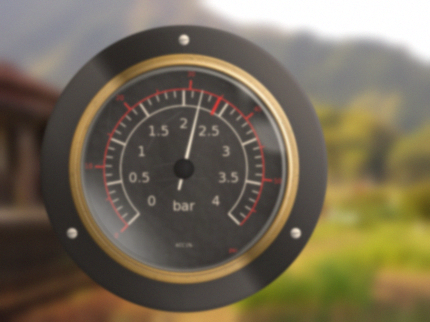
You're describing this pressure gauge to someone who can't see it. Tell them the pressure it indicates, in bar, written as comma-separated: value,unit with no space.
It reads 2.2,bar
